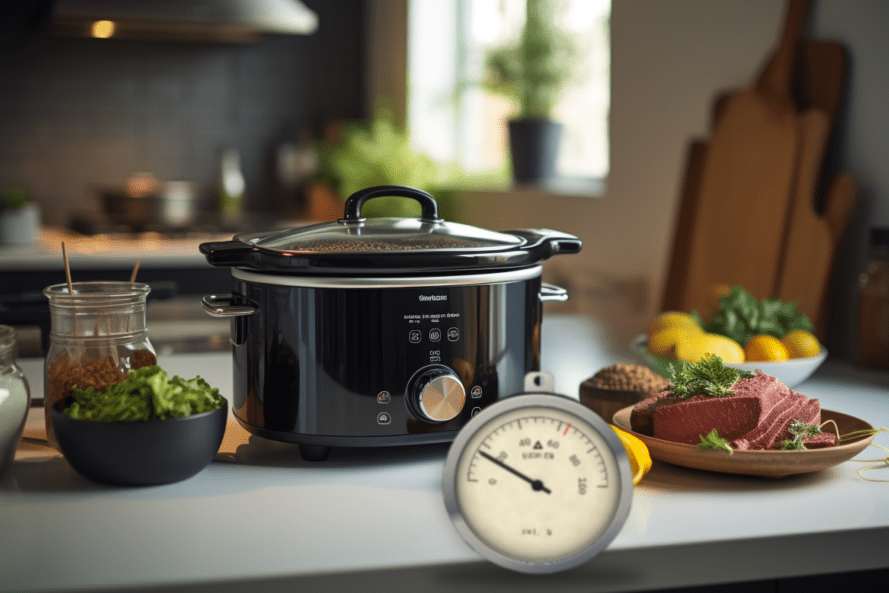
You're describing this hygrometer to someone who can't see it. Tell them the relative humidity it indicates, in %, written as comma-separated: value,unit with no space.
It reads 16,%
